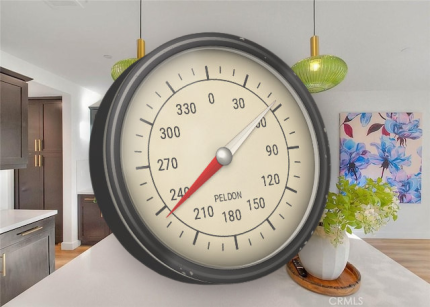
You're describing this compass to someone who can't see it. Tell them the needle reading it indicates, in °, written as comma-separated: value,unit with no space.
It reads 235,°
